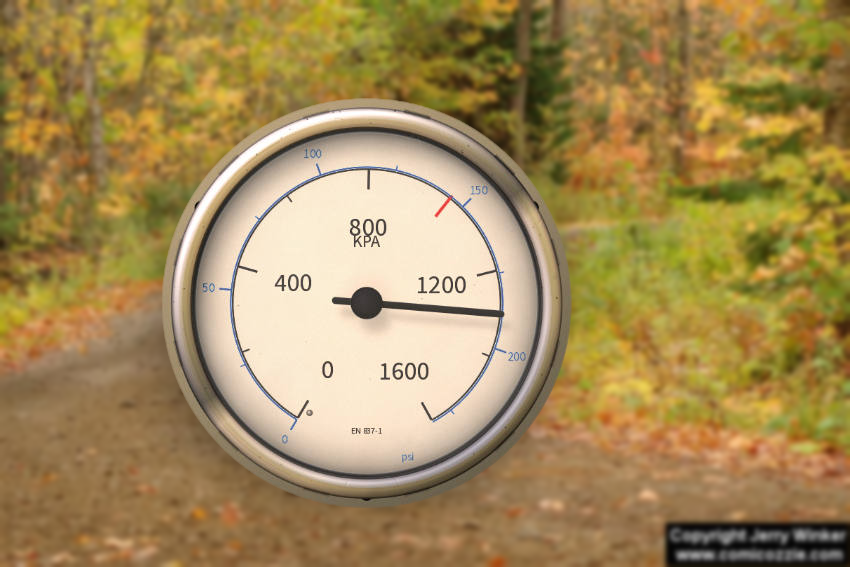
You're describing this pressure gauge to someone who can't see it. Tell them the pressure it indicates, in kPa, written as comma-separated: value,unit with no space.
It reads 1300,kPa
